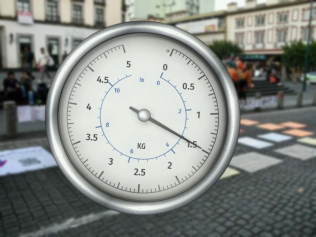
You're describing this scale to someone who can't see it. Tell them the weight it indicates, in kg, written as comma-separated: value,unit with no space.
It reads 1.5,kg
